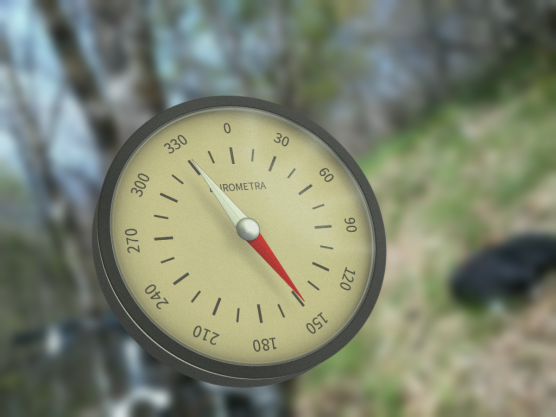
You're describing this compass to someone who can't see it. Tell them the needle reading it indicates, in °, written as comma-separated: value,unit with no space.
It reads 150,°
